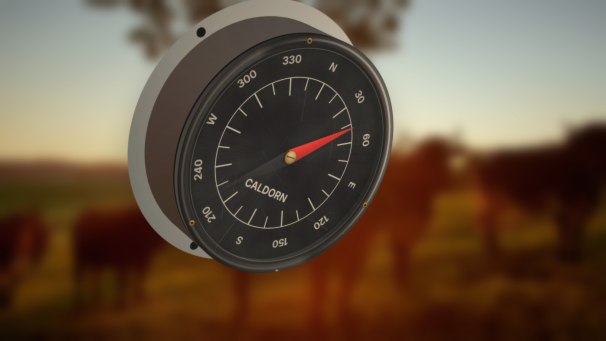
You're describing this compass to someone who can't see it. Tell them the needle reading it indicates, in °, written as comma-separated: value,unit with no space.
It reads 45,°
